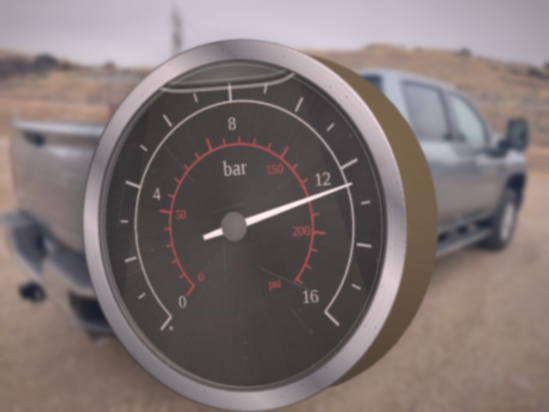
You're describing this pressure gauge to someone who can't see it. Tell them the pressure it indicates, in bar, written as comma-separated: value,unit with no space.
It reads 12.5,bar
